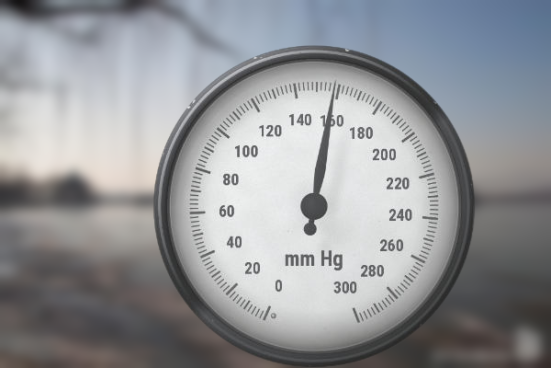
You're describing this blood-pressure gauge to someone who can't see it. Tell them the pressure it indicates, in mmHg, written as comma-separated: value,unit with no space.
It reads 158,mmHg
